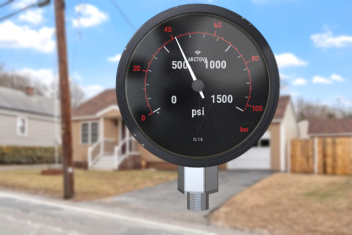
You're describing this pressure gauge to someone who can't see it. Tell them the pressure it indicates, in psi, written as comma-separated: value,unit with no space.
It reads 600,psi
